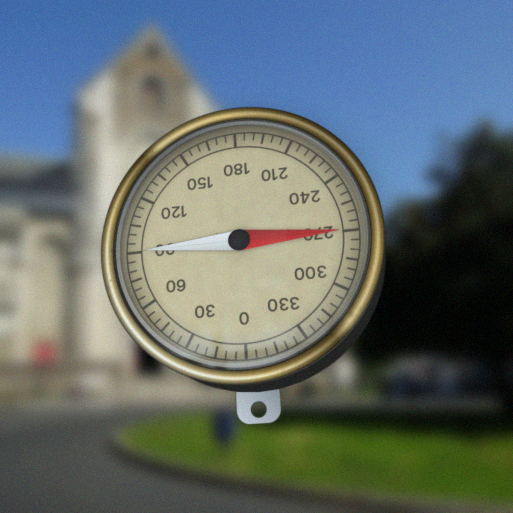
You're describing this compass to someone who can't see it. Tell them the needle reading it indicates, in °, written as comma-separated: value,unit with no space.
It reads 270,°
